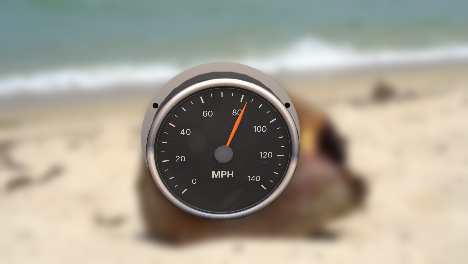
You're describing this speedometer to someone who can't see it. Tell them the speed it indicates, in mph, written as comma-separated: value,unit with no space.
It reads 82.5,mph
